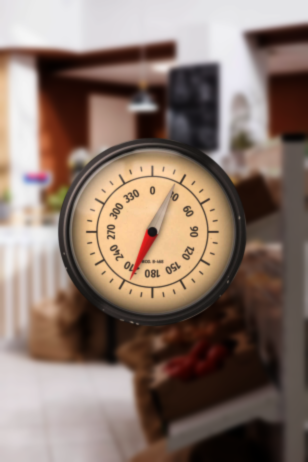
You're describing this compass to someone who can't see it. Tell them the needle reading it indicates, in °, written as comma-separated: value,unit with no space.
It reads 205,°
